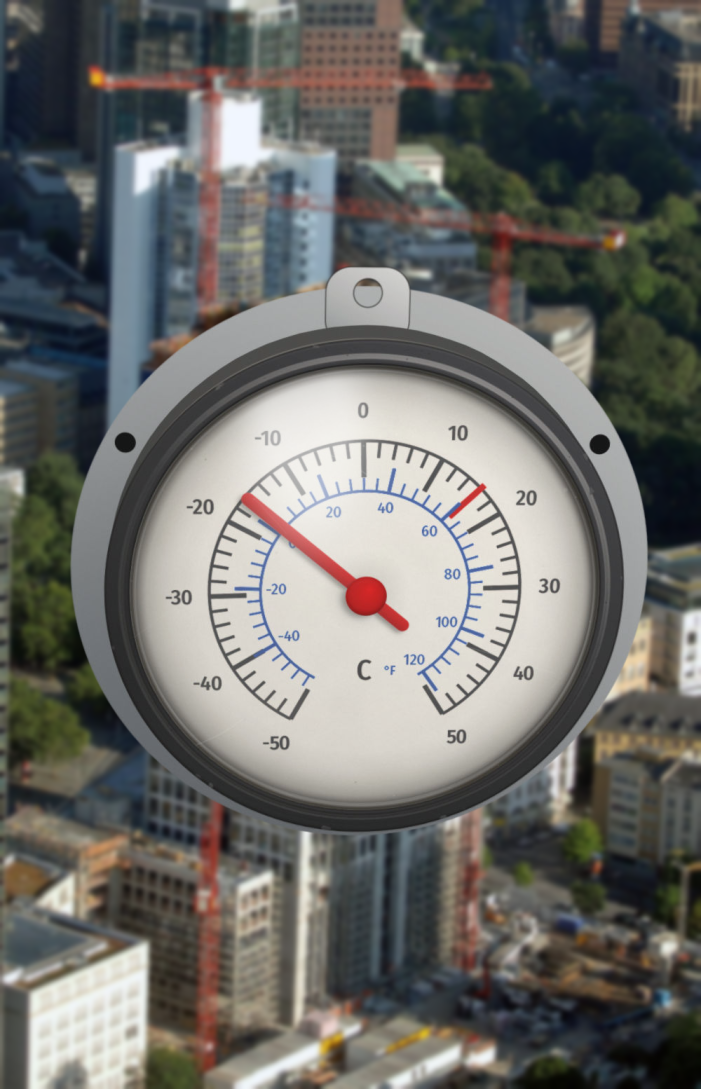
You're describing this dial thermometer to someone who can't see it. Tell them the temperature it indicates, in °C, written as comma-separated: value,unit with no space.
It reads -16,°C
